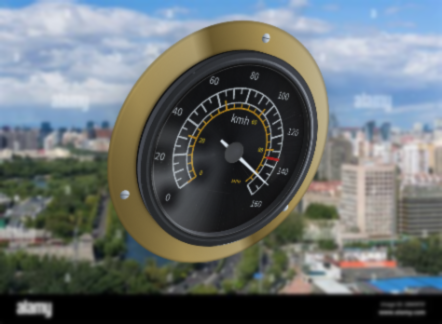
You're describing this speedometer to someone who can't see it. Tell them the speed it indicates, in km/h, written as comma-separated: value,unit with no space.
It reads 150,km/h
